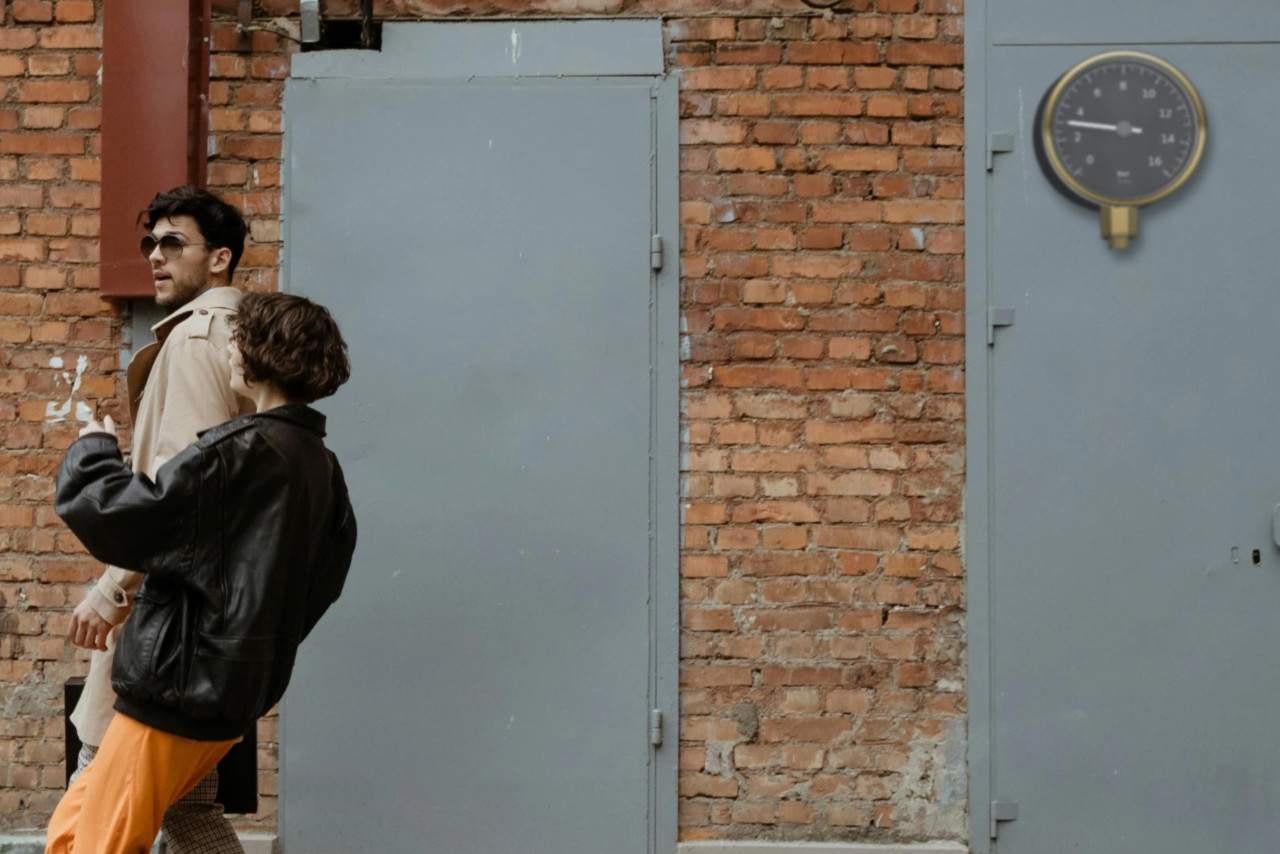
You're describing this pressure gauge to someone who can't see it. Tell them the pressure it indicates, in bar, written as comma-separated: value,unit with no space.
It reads 3,bar
